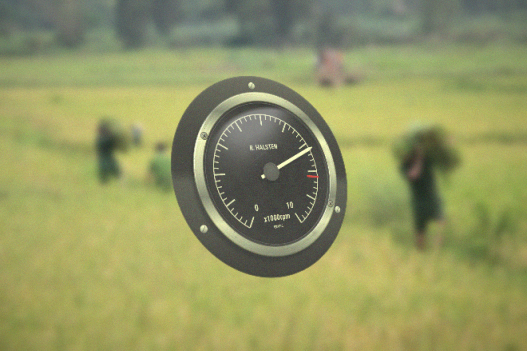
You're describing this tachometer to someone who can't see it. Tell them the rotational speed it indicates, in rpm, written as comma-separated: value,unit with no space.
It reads 7200,rpm
